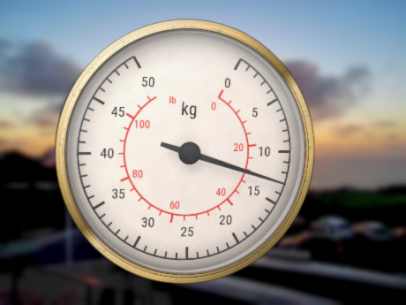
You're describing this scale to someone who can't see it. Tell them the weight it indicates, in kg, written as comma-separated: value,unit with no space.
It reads 13,kg
